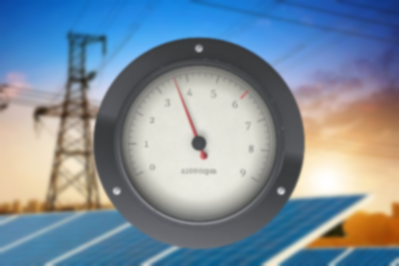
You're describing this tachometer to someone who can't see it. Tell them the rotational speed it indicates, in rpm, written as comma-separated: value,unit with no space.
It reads 3600,rpm
